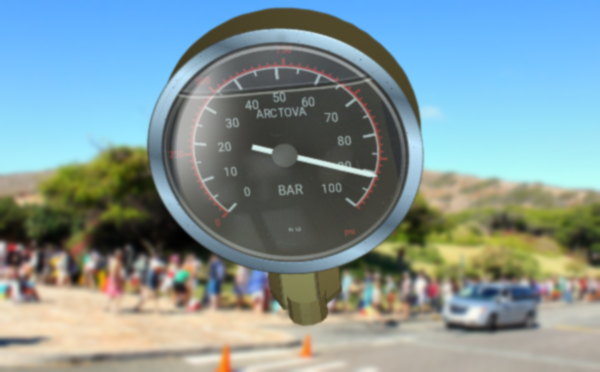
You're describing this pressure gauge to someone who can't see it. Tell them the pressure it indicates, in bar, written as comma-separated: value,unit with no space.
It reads 90,bar
